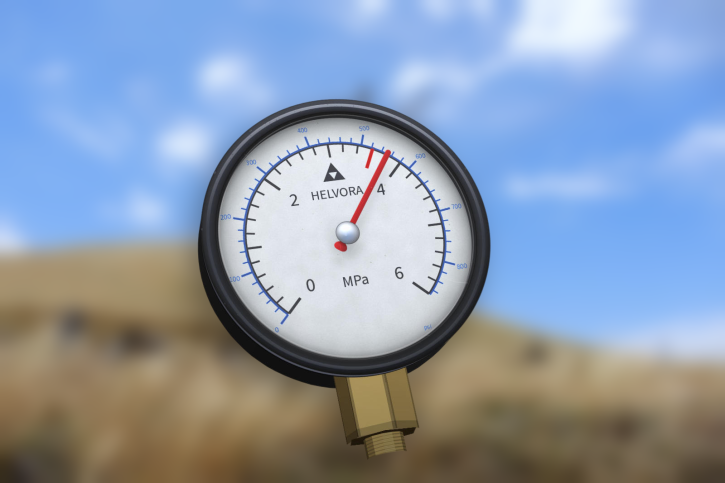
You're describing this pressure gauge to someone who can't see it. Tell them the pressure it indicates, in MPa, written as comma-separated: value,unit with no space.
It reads 3.8,MPa
